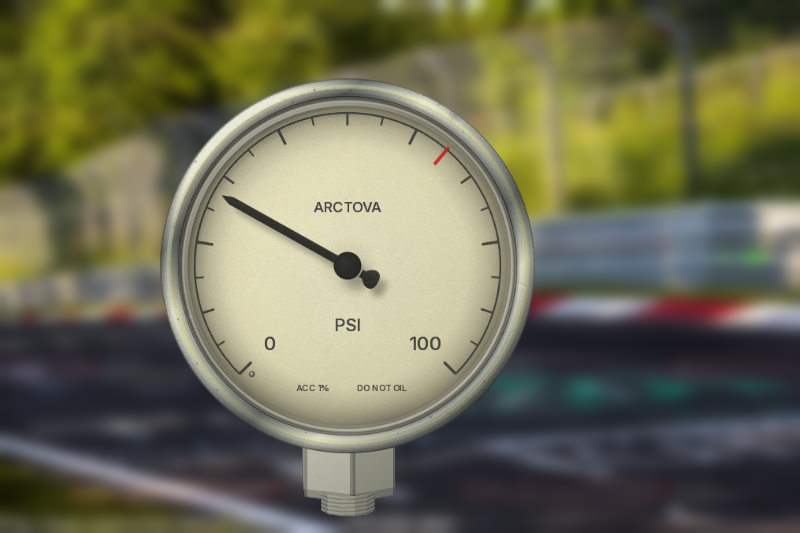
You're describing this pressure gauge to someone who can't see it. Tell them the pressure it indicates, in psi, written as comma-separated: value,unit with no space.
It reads 27.5,psi
